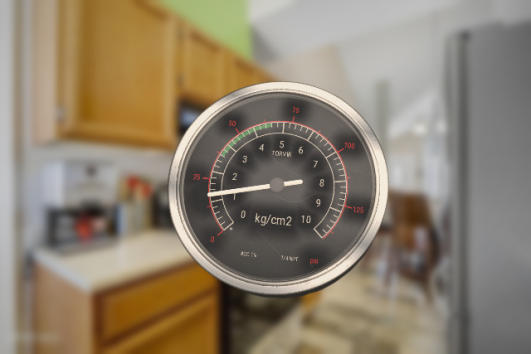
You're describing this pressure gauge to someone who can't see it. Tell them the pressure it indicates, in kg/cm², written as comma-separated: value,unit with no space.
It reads 1.2,kg/cm²
